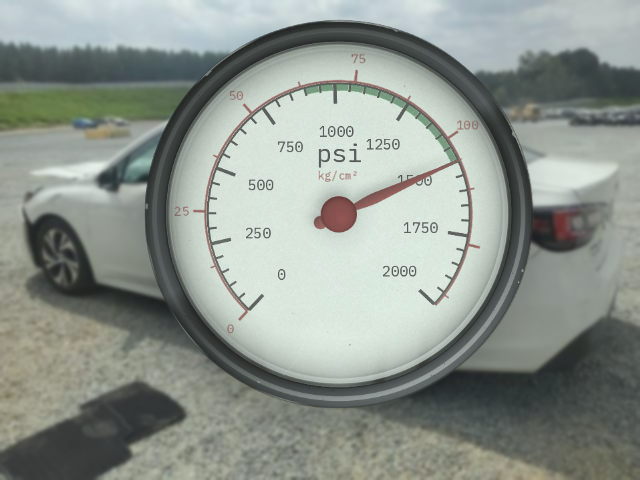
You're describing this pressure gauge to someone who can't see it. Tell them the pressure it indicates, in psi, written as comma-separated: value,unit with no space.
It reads 1500,psi
